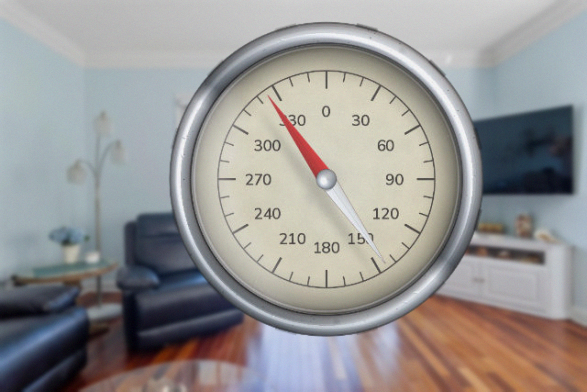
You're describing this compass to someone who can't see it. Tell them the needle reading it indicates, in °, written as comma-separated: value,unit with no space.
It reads 325,°
